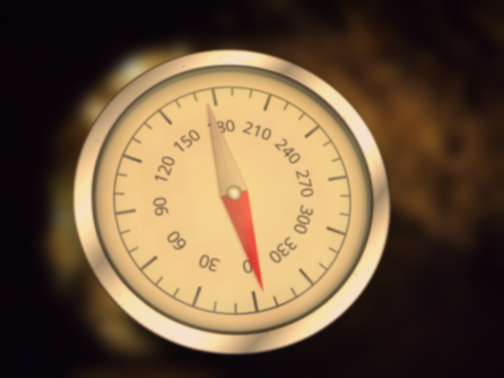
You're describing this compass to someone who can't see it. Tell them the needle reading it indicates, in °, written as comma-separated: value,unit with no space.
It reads 355,°
